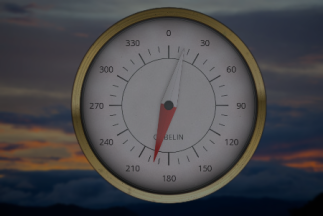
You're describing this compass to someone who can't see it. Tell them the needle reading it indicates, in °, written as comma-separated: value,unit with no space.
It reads 195,°
